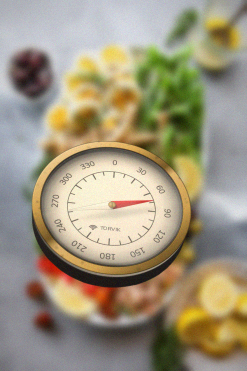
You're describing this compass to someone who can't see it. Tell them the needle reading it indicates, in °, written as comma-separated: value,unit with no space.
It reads 75,°
